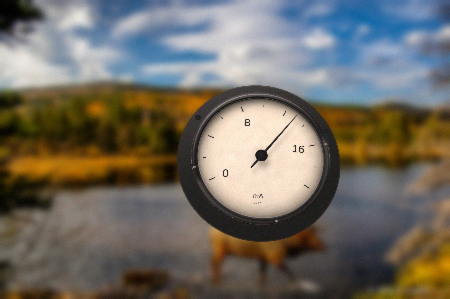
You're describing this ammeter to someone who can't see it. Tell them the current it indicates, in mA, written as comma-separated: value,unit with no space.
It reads 13,mA
